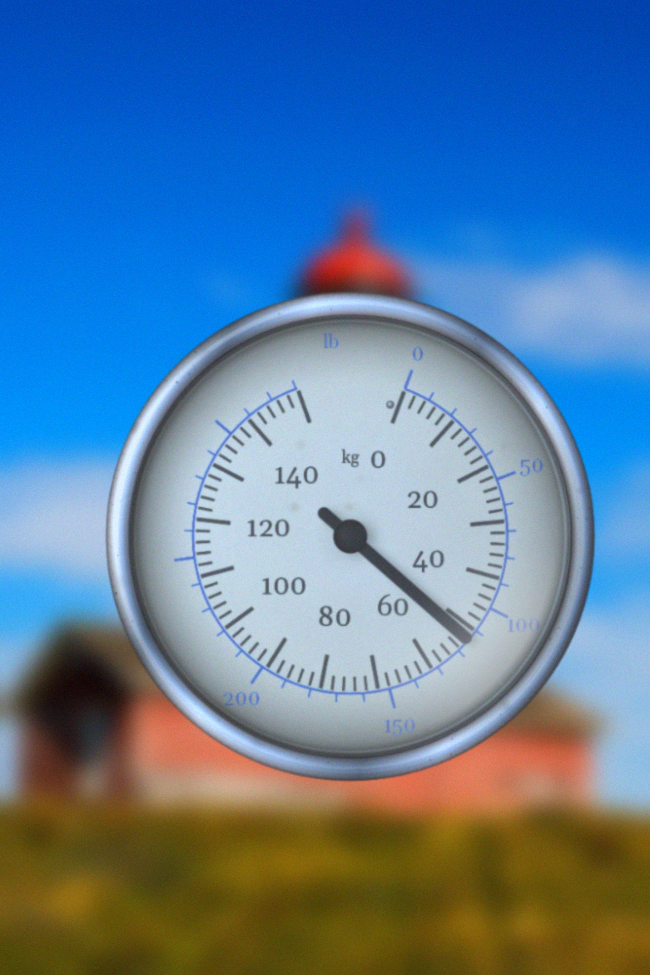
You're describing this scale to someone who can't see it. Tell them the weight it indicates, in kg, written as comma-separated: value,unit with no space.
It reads 52,kg
